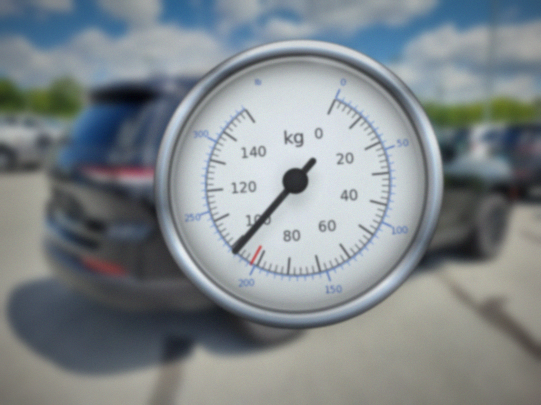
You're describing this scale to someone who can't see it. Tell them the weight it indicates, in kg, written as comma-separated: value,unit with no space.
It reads 98,kg
